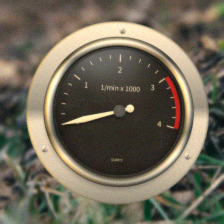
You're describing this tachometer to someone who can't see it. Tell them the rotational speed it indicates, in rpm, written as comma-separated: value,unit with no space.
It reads 0,rpm
